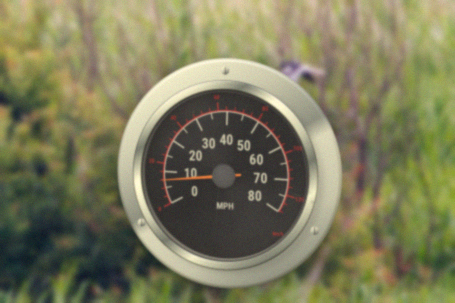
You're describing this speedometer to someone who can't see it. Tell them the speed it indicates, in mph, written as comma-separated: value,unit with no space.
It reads 7.5,mph
